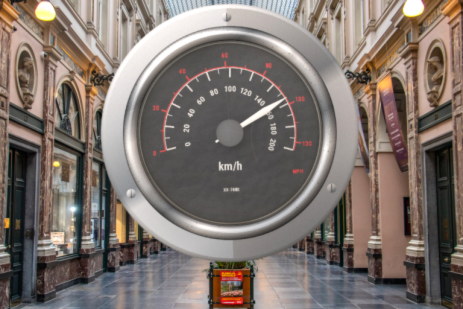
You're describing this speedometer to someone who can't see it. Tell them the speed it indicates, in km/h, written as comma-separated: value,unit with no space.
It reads 155,km/h
